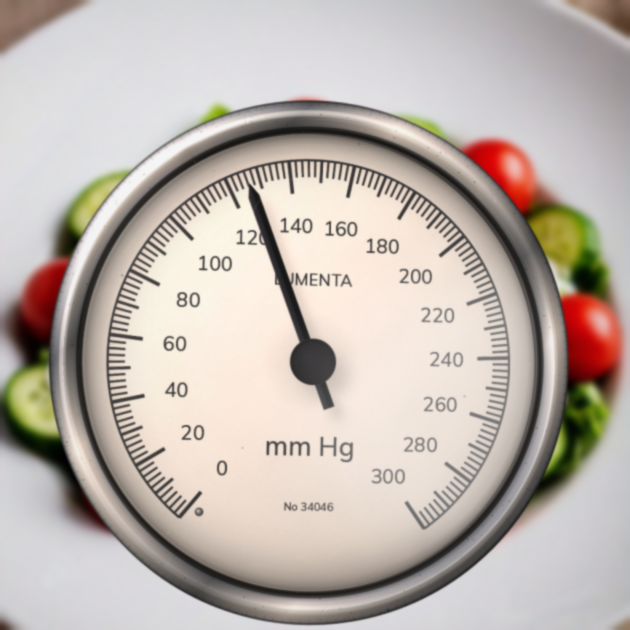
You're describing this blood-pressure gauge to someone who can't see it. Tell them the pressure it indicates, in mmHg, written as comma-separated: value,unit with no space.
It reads 126,mmHg
